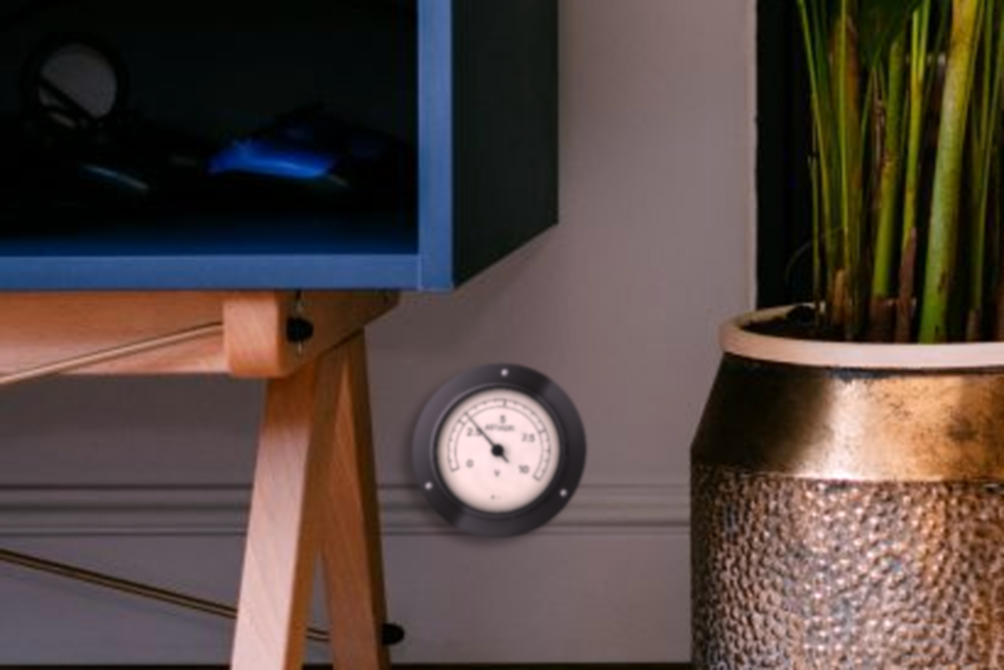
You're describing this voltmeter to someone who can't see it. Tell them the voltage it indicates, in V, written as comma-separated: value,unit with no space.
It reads 3,V
